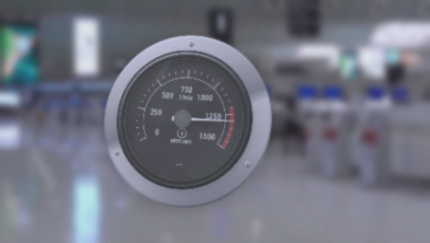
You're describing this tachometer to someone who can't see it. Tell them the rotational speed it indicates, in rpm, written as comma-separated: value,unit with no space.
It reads 1300,rpm
